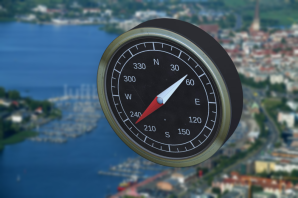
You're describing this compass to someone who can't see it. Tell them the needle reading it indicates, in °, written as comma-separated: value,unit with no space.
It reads 230,°
